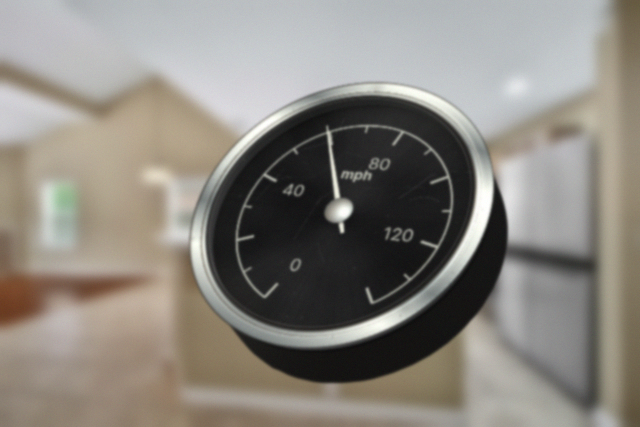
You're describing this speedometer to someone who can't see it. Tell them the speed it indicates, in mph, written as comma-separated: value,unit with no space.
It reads 60,mph
